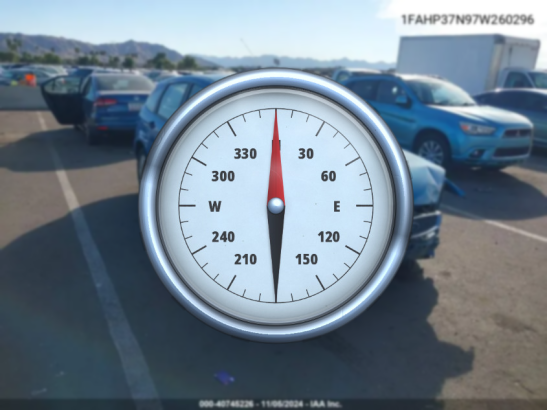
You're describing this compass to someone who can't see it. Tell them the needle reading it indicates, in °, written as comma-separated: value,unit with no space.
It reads 0,°
